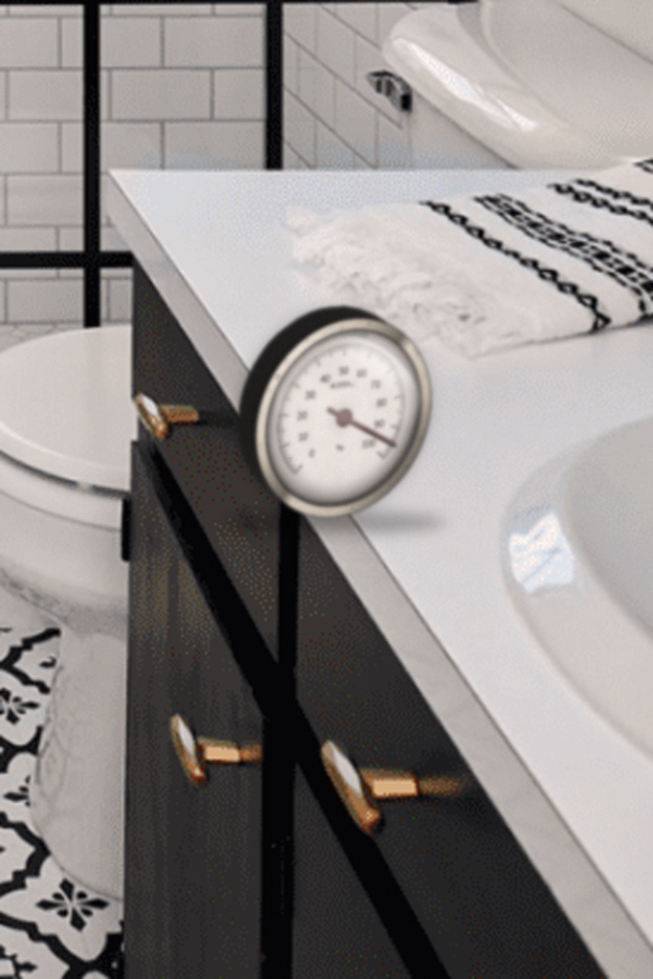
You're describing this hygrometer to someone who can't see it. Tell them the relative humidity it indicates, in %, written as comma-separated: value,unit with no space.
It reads 95,%
